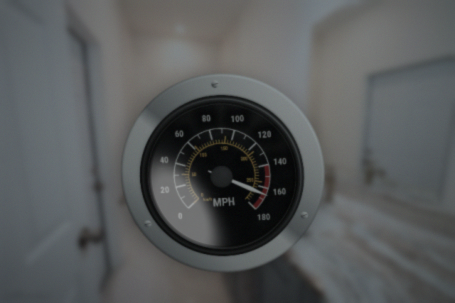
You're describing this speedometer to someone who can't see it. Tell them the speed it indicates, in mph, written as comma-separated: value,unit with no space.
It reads 165,mph
